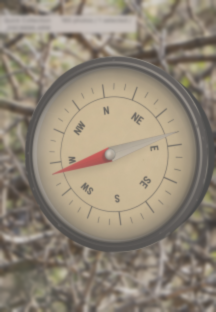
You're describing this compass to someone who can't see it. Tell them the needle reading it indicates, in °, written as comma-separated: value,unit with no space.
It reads 260,°
